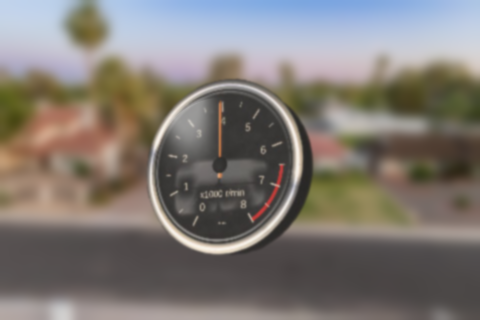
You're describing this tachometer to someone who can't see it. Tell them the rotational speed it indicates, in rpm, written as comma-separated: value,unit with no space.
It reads 4000,rpm
